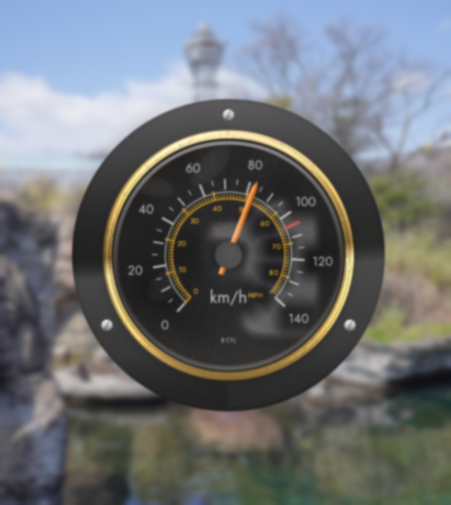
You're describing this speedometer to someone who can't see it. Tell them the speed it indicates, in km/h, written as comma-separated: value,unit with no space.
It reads 82.5,km/h
